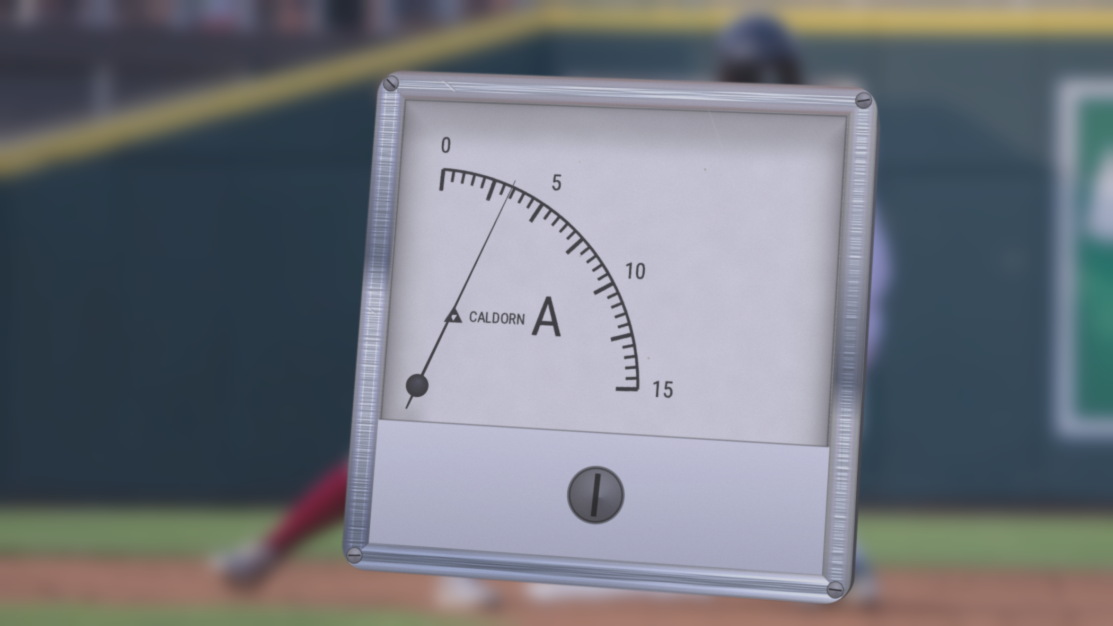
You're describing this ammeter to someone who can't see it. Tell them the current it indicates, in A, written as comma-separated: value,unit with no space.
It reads 3.5,A
